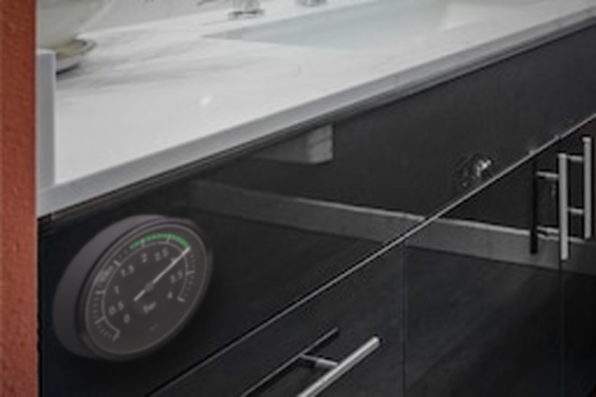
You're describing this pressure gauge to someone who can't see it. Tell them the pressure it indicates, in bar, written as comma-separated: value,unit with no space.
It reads 3,bar
